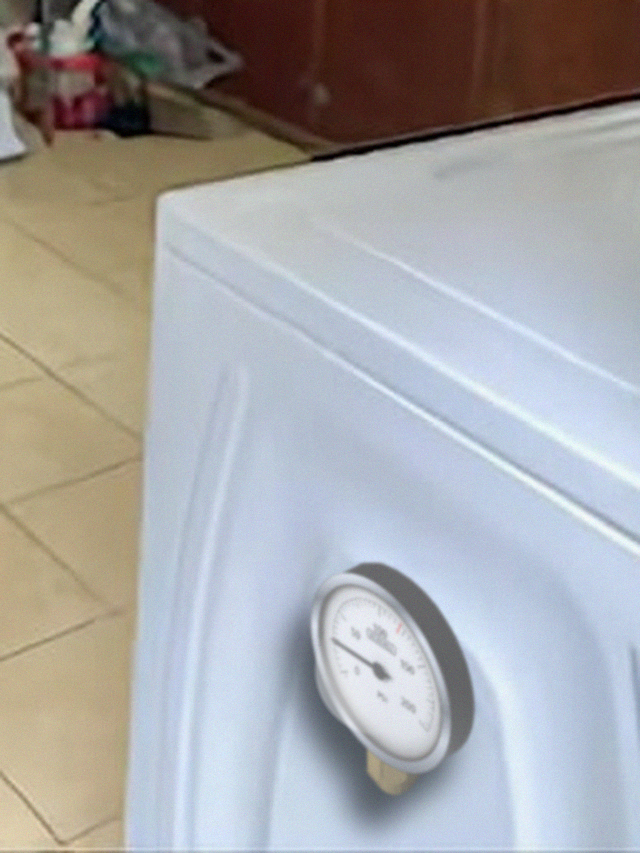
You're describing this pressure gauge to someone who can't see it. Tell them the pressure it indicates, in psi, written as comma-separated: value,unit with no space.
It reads 25,psi
